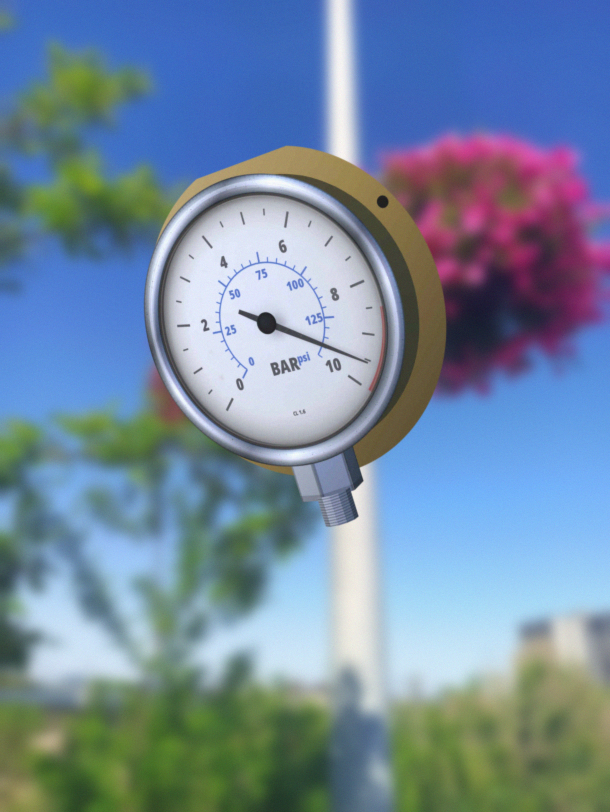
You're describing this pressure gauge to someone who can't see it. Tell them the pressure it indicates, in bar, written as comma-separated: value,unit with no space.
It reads 9.5,bar
